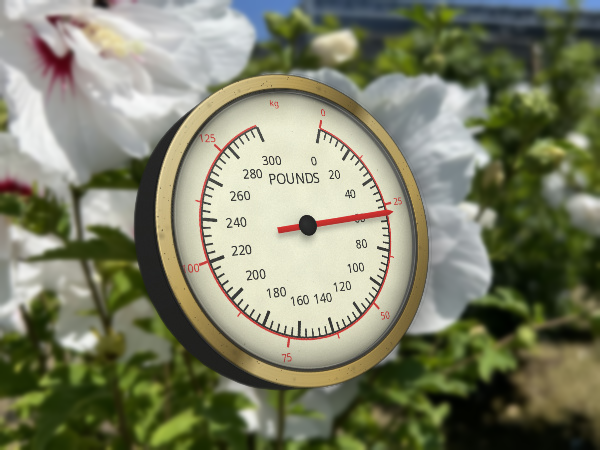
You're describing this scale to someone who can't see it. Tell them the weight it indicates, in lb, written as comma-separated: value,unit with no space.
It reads 60,lb
